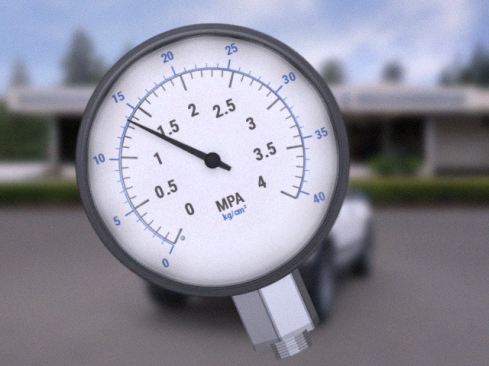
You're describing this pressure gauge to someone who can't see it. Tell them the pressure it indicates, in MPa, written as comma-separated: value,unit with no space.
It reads 1.35,MPa
